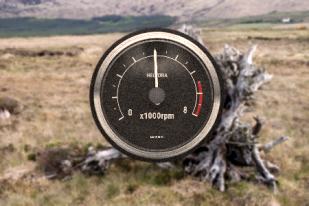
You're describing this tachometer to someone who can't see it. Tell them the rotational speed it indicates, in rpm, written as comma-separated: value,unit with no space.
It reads 4000,rpm
